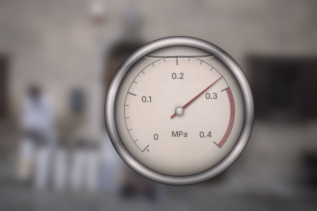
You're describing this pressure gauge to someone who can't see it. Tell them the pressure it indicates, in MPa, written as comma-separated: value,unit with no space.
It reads 0.28,MPa
